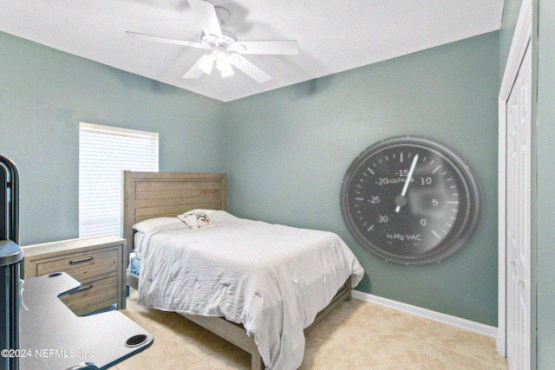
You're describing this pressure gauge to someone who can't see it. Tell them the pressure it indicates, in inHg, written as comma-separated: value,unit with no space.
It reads -13,inHg
